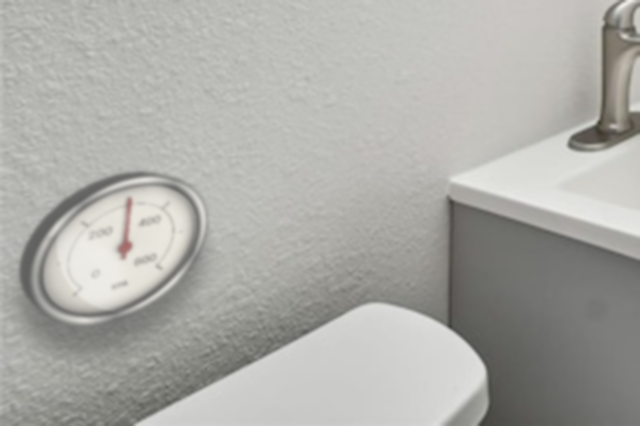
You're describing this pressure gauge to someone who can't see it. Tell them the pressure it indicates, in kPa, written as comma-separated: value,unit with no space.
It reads 300,kPa
